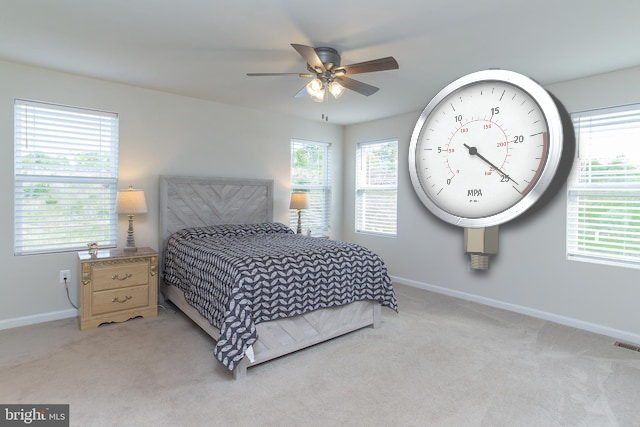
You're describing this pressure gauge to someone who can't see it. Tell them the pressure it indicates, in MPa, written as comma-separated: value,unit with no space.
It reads 24.5,MPa
